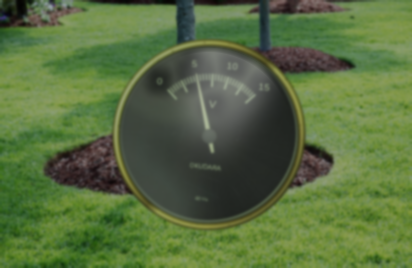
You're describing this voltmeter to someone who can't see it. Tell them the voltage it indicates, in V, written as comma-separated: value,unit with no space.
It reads 5,V
